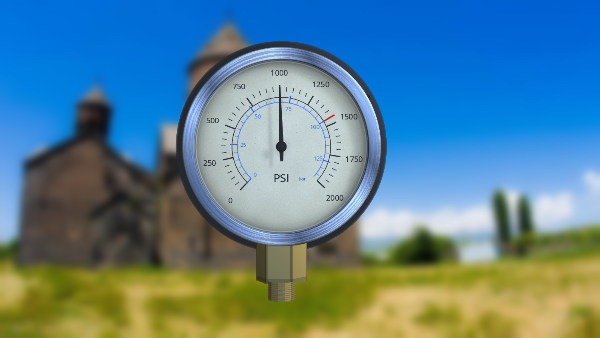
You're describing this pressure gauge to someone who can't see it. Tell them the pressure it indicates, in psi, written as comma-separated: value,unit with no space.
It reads 1000,psi
